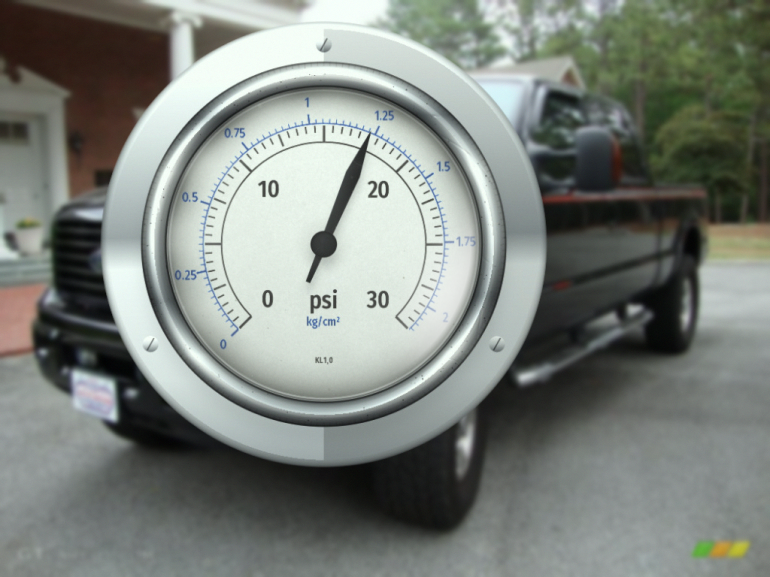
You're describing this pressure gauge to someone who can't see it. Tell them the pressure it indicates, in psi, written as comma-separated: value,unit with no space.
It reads 17.5,psi
